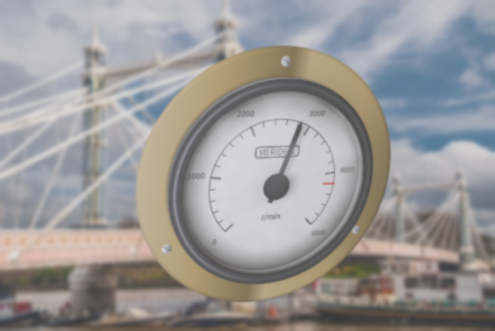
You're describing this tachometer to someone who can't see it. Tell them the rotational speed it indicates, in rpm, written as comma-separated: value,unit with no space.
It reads 2800,rpm
